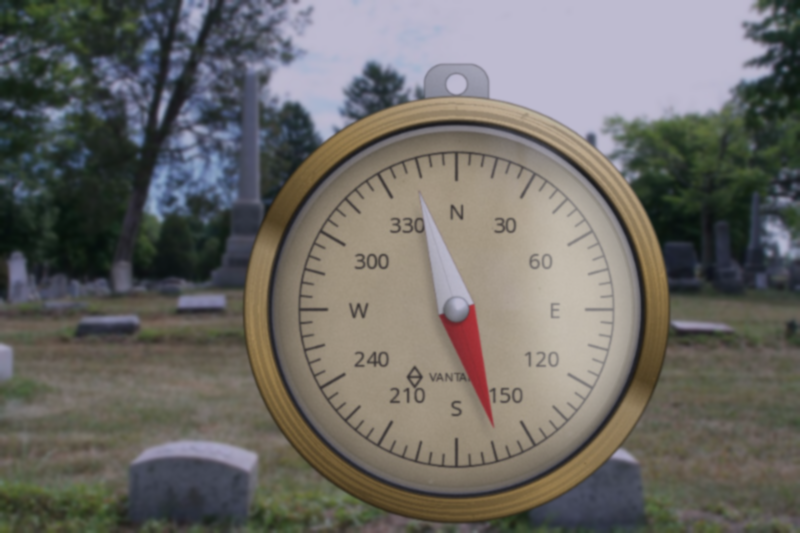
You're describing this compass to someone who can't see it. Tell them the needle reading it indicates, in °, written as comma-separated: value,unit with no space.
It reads 162.5,°
